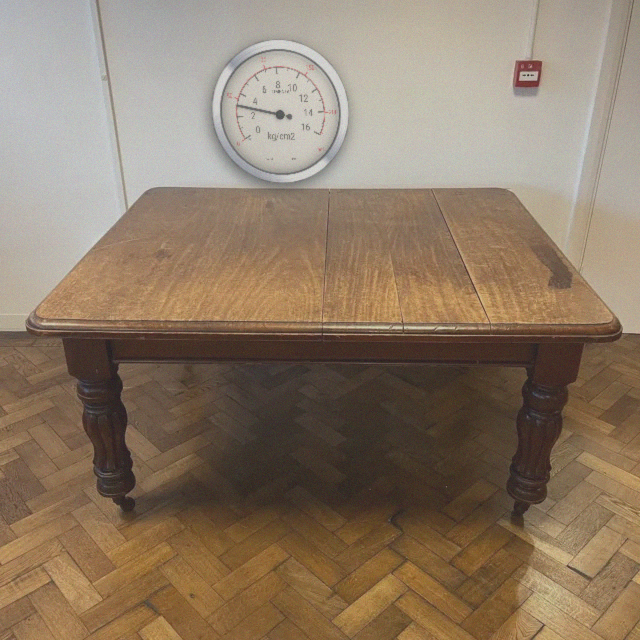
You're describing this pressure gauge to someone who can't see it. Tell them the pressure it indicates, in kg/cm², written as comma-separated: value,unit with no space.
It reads 3,kg/cm²
